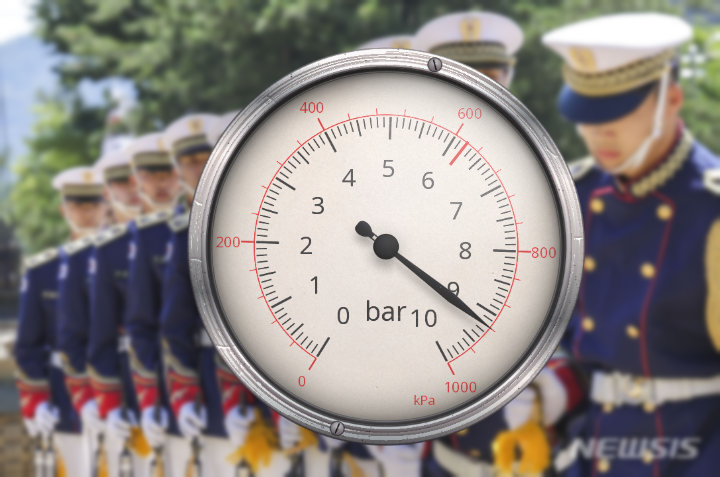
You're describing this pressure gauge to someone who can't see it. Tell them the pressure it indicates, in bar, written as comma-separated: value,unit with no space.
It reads 9.2,bar
